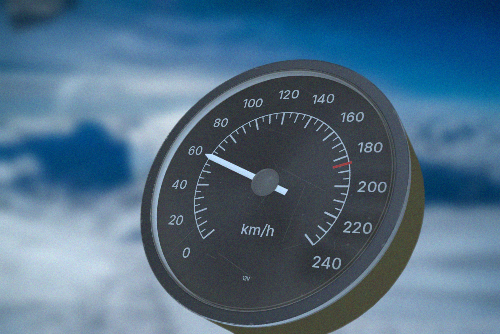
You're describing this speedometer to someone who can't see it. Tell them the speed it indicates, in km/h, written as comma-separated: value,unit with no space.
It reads 60,km/h
